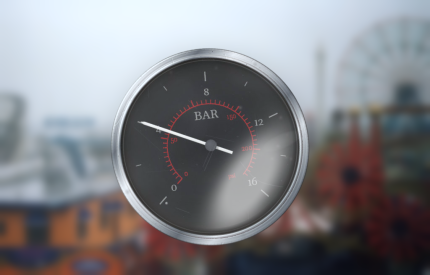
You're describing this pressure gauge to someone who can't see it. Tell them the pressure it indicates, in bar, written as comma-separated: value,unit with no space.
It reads 4,bar
